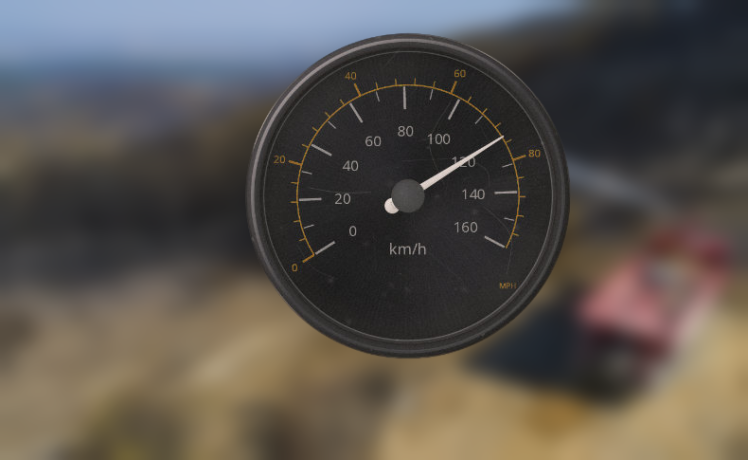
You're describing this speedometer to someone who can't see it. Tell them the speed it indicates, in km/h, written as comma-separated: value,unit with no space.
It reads 120,km/h
